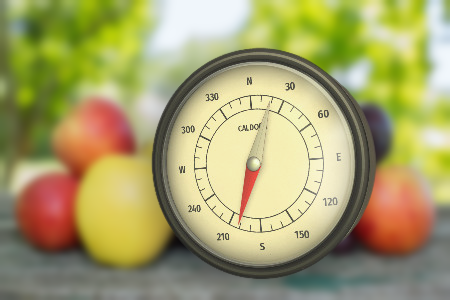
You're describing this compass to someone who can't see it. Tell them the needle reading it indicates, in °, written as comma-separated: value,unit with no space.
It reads 200,°
